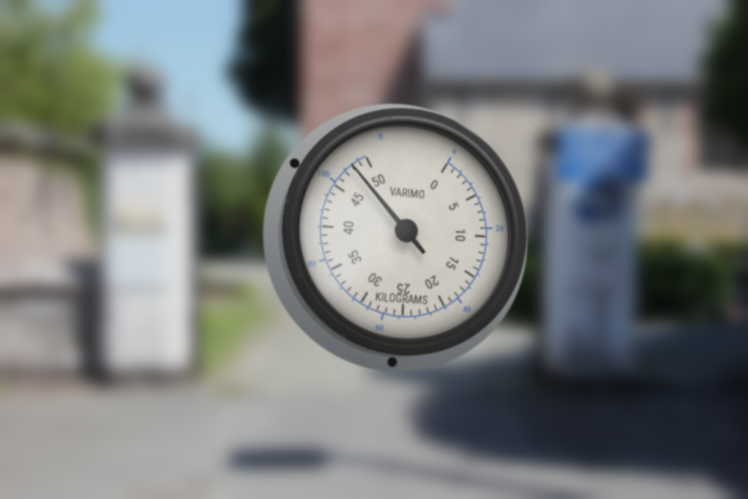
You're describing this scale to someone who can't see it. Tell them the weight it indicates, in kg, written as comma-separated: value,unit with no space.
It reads 48,kg
